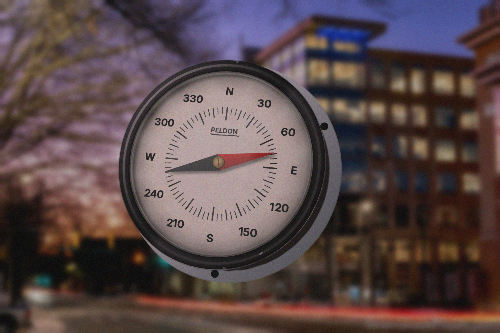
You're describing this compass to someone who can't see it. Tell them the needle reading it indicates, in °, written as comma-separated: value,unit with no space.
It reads 75,°
